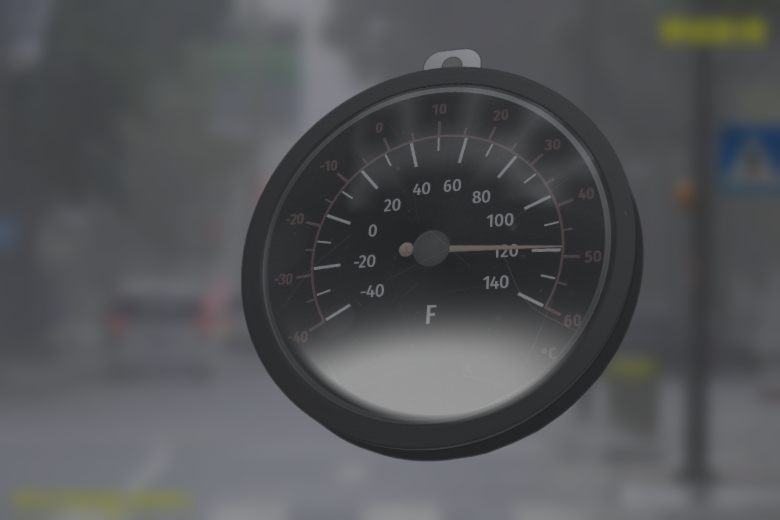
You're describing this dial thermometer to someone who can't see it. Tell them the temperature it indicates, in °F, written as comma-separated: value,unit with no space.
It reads 120,°F
